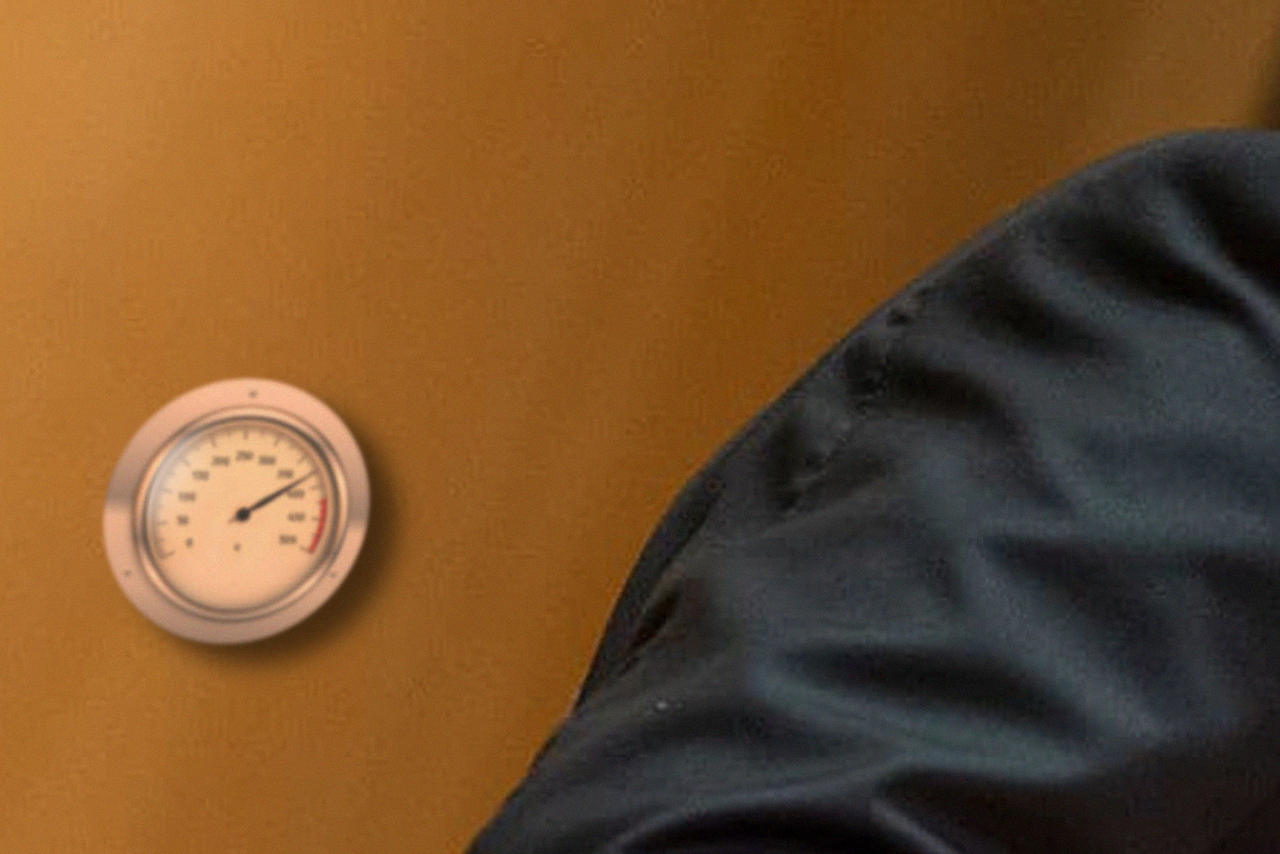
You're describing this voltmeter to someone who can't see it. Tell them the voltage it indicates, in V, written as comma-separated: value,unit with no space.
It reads 375,V
